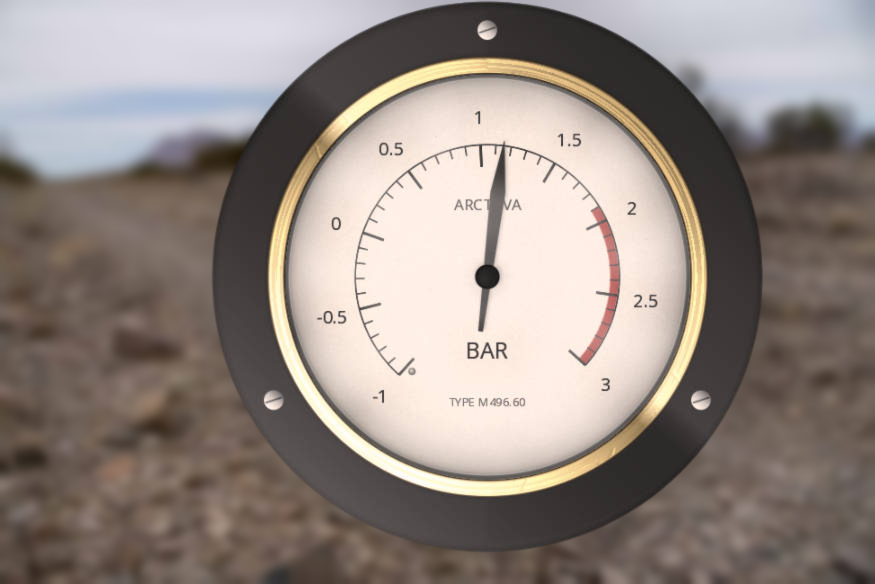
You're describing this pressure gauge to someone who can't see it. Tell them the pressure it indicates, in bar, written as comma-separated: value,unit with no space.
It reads 1.15,bar
